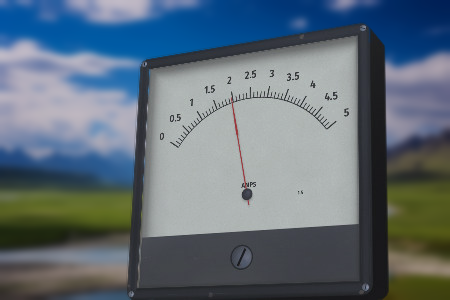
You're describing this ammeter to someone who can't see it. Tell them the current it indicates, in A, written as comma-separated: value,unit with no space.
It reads 2,A
